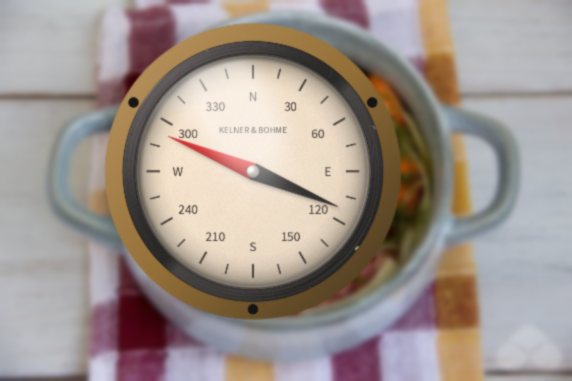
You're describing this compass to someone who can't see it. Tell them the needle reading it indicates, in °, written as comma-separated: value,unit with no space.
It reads 292.5,°
